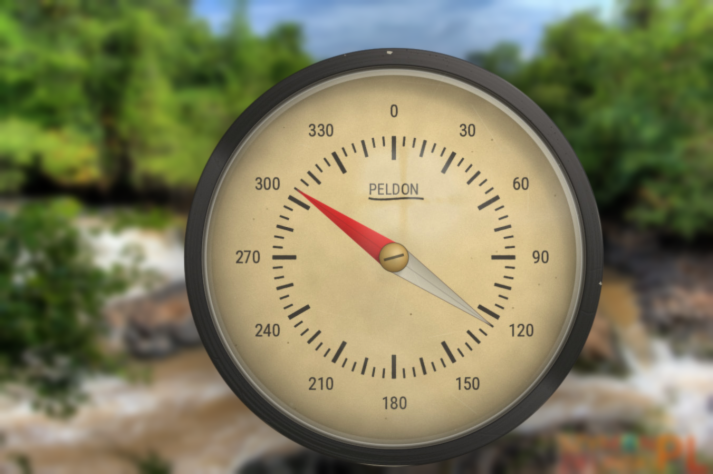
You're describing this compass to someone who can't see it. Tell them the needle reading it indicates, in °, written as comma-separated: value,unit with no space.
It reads 305,°
